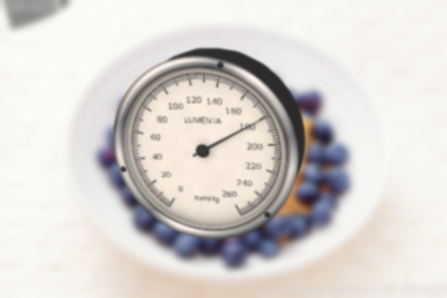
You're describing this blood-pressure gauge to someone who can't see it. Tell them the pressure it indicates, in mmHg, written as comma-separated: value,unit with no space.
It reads 180,mmHg
